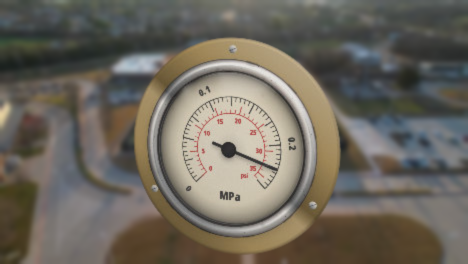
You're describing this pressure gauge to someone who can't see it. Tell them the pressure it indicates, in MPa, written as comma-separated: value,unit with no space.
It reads 0.225,MPa
